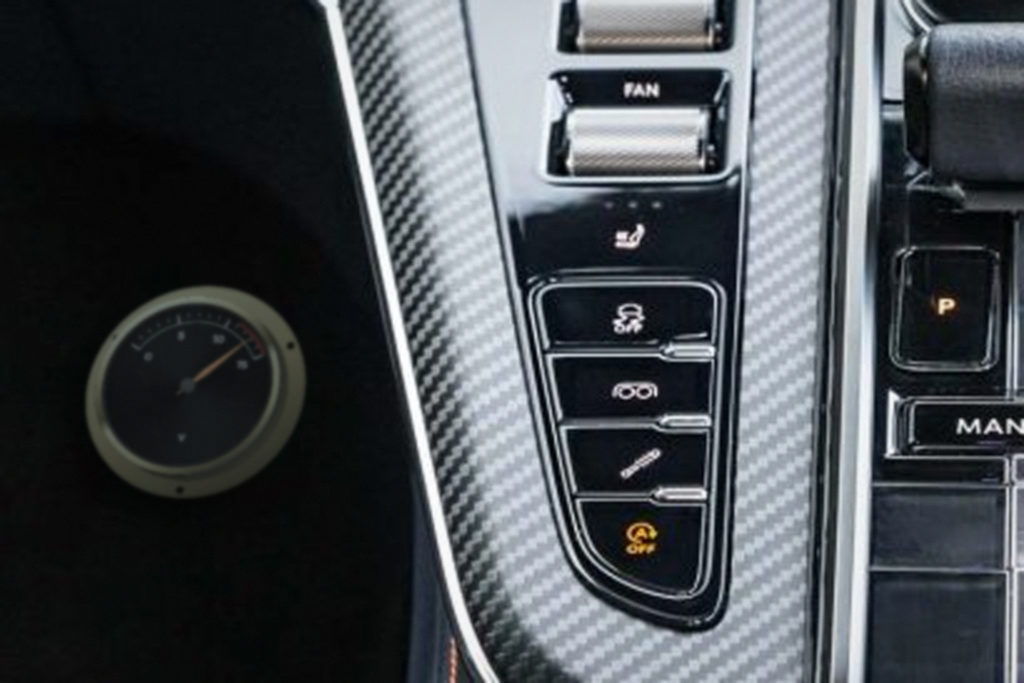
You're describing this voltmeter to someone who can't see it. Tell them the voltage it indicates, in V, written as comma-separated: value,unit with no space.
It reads 13,V
